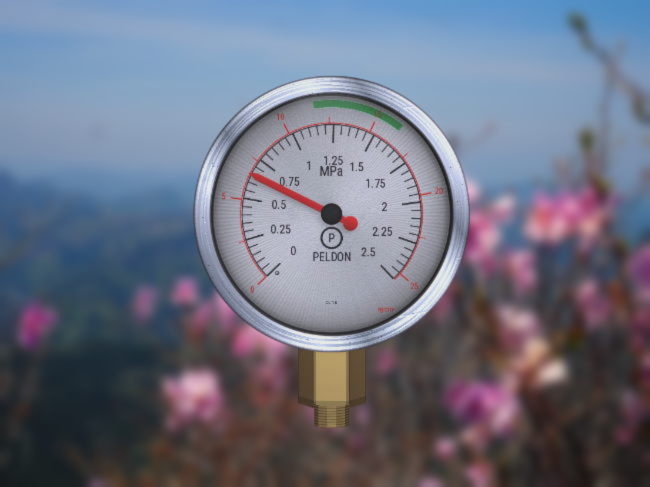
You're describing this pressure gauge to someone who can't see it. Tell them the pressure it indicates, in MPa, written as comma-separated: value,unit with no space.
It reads 0.65,MPa
